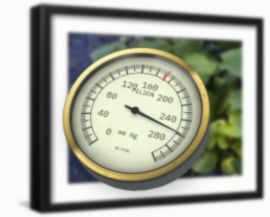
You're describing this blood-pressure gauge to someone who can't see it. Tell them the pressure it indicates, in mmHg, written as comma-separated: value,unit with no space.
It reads 260,mmHg
